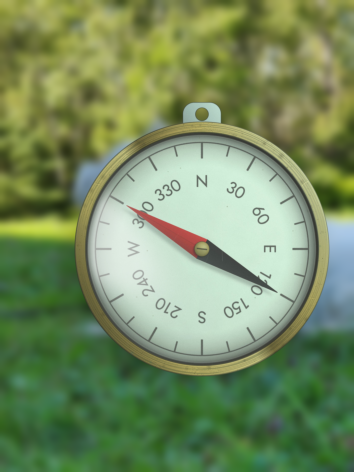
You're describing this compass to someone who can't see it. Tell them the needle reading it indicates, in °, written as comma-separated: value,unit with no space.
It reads 300,°
